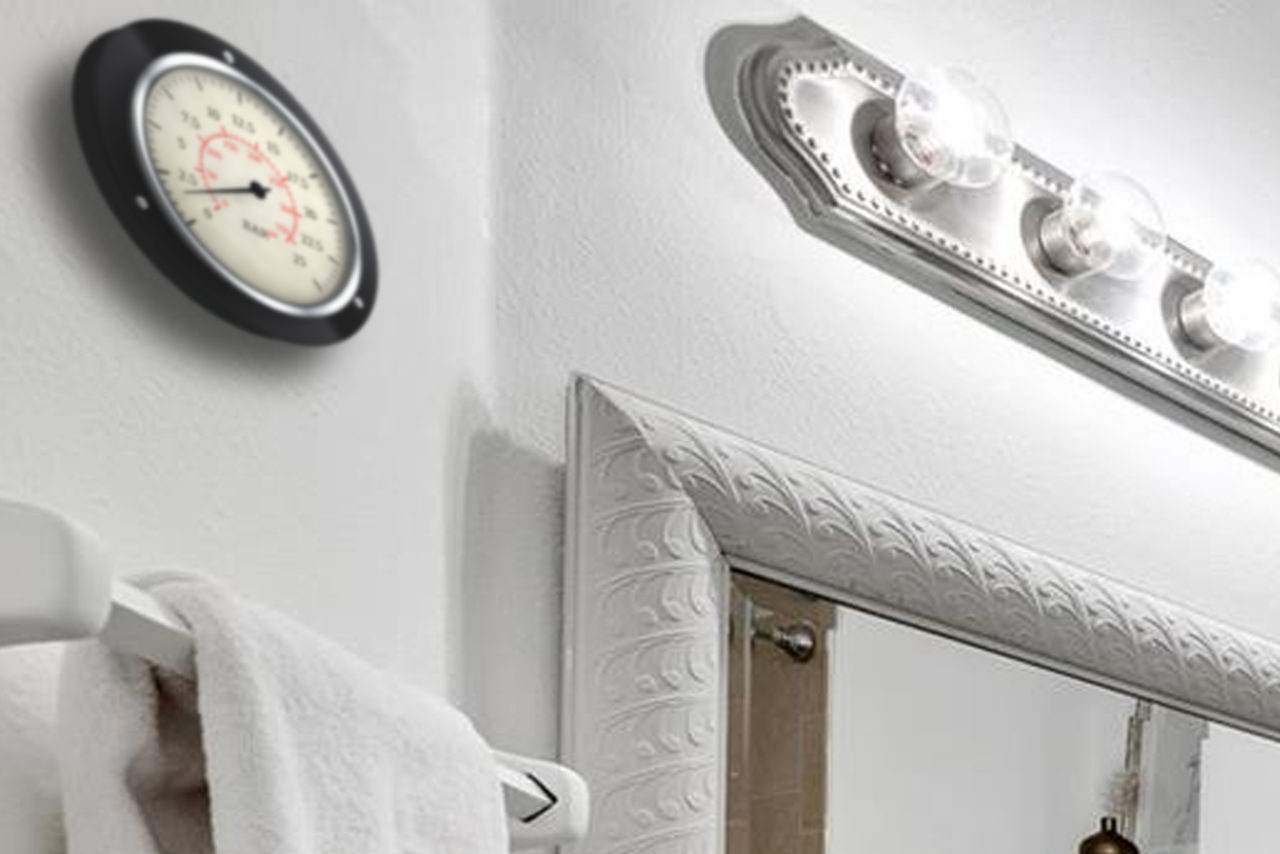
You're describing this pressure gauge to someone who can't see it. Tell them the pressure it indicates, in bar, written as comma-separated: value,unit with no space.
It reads 1.5,bar
